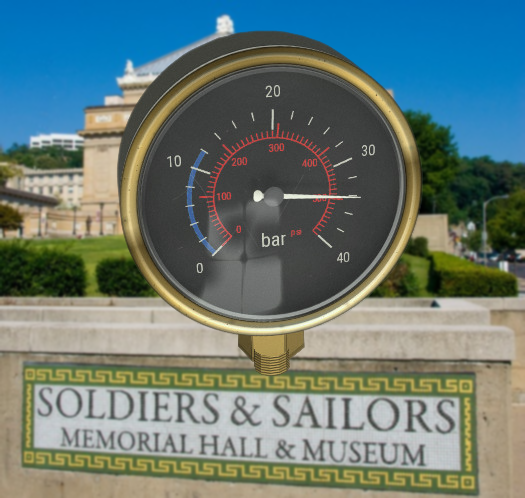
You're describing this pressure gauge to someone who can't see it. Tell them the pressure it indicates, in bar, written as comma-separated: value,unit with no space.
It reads 34,bar
